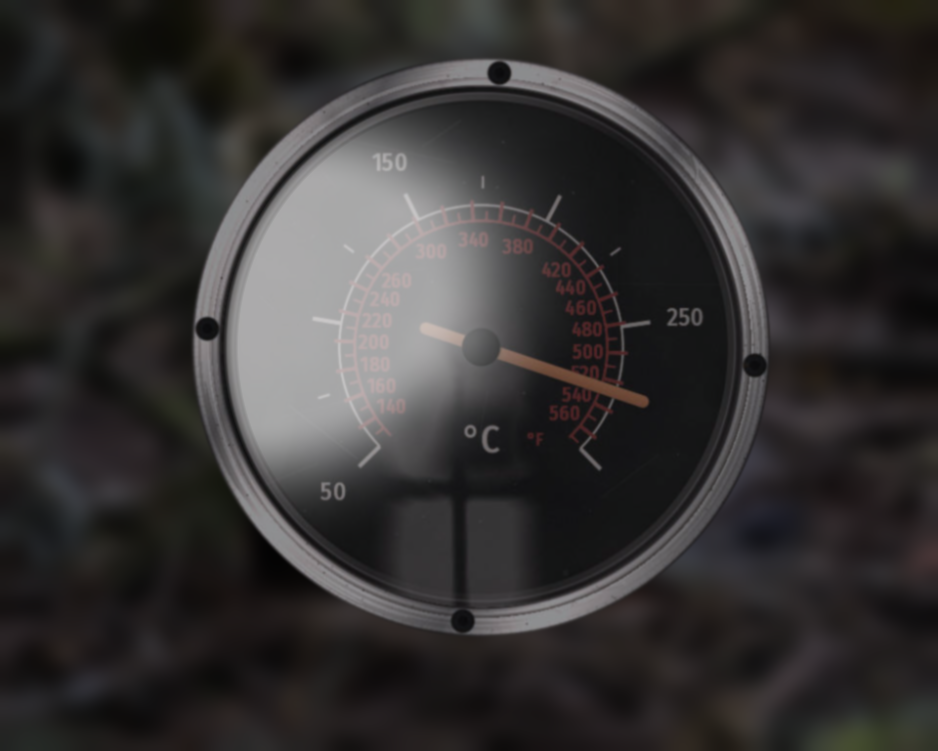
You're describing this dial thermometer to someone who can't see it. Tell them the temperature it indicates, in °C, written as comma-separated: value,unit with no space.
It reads 275,°C
